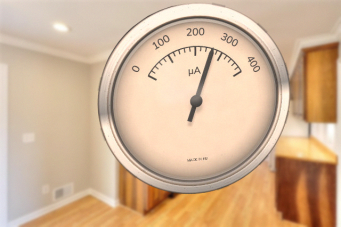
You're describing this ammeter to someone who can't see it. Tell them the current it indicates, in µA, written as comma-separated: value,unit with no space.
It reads 260,µA
